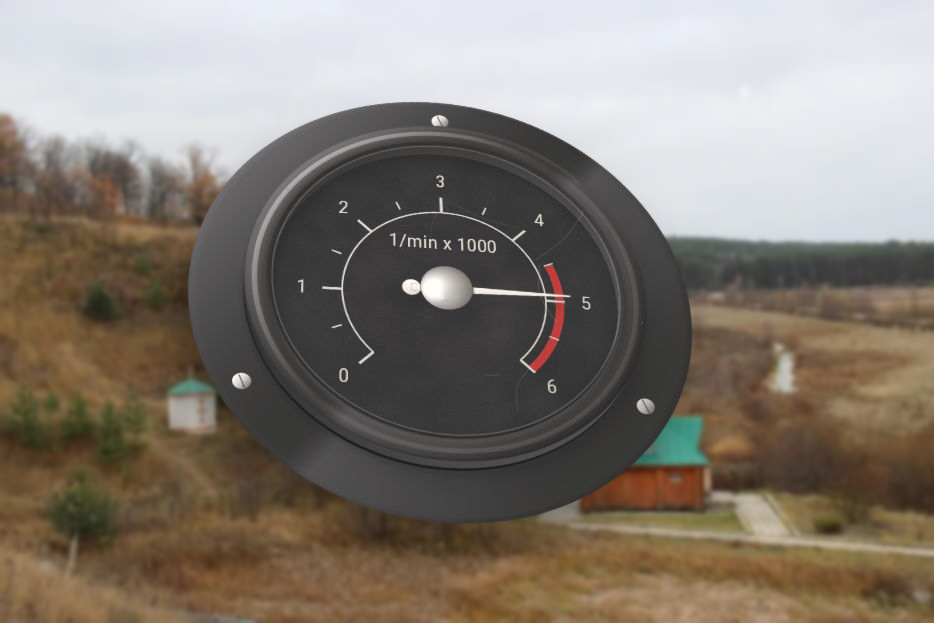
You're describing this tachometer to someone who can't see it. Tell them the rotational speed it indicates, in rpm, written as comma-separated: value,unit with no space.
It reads 5000,rpm
